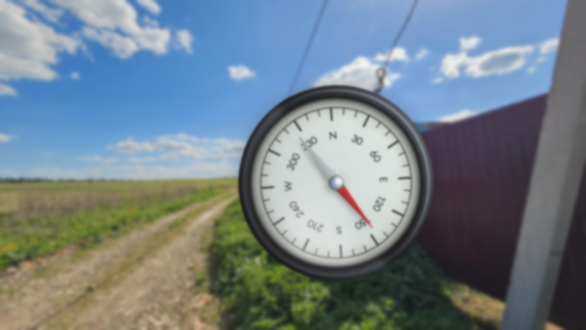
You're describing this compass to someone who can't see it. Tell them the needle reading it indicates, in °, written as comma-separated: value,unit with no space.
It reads 145,°
